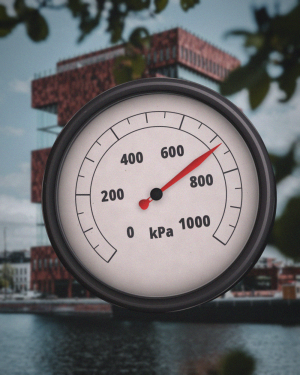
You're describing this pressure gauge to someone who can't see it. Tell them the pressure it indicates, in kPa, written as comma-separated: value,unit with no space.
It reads 725,kPa
